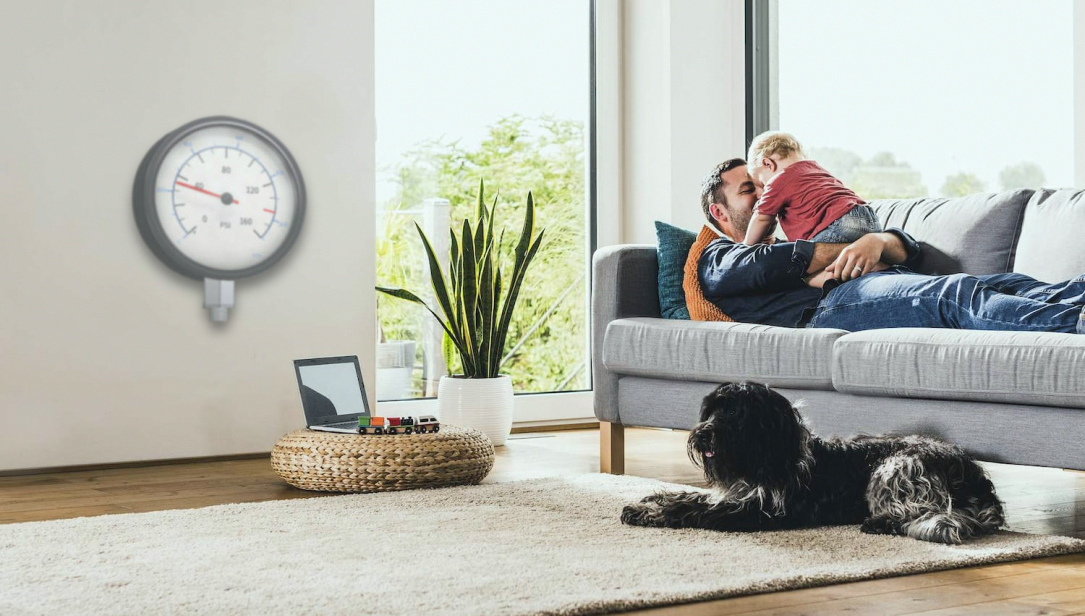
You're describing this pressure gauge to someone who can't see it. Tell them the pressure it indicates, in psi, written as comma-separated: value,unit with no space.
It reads 35,psi
